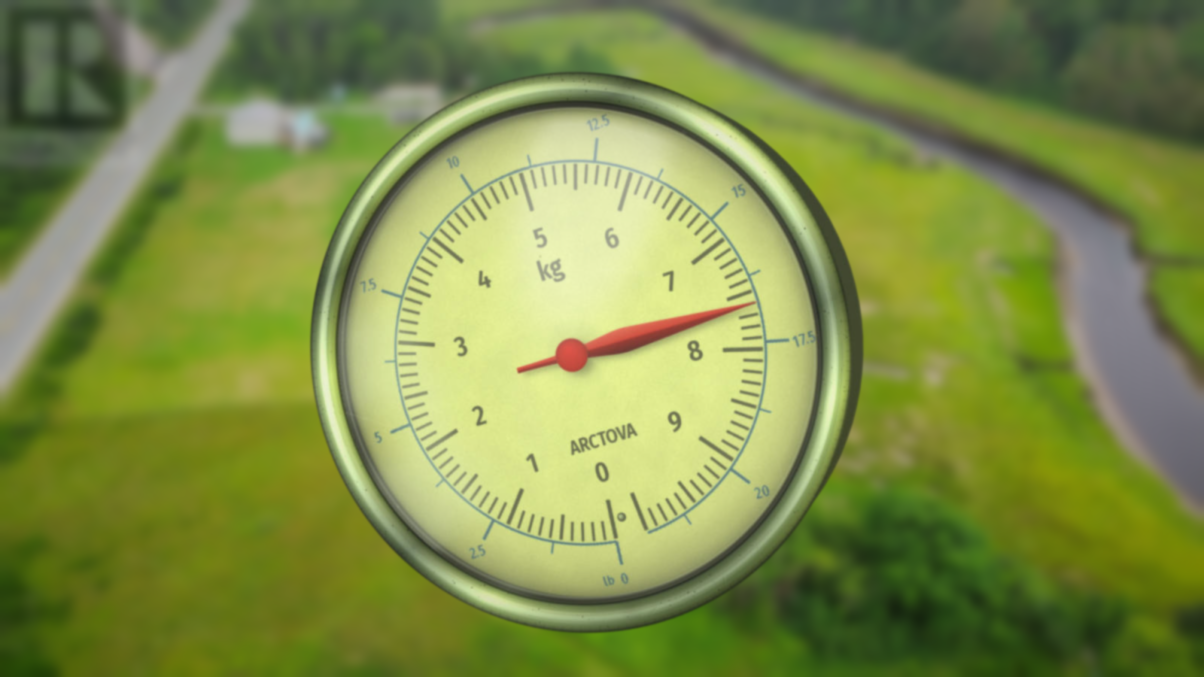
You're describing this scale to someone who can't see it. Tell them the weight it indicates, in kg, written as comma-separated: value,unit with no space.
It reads 7.6,kg
